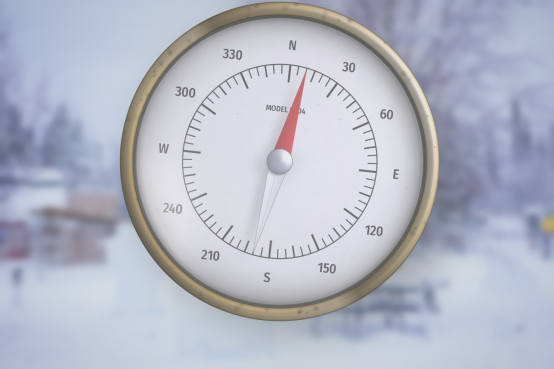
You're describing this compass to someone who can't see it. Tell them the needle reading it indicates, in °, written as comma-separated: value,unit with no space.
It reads 10,°
